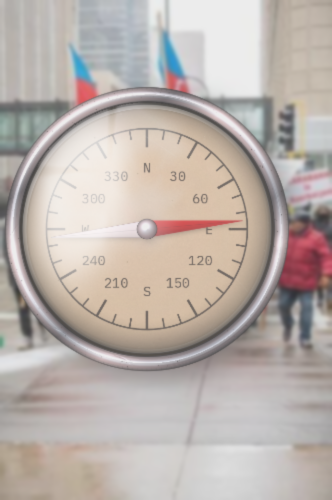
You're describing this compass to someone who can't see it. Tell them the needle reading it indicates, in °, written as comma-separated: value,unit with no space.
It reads 85,°
